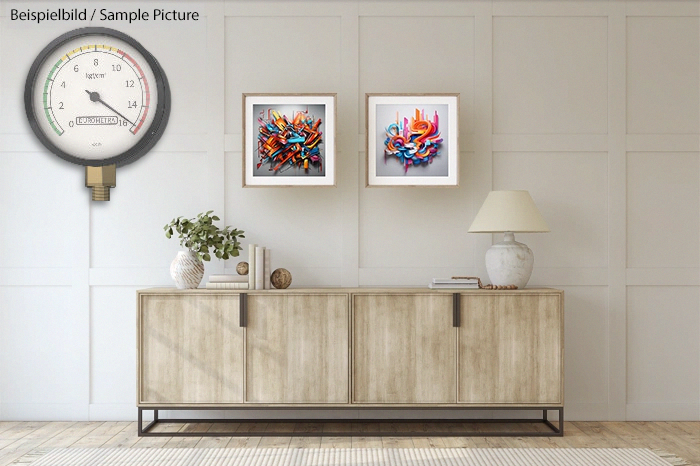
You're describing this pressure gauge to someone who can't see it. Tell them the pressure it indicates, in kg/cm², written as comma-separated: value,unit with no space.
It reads 15.5,kg/cm²
